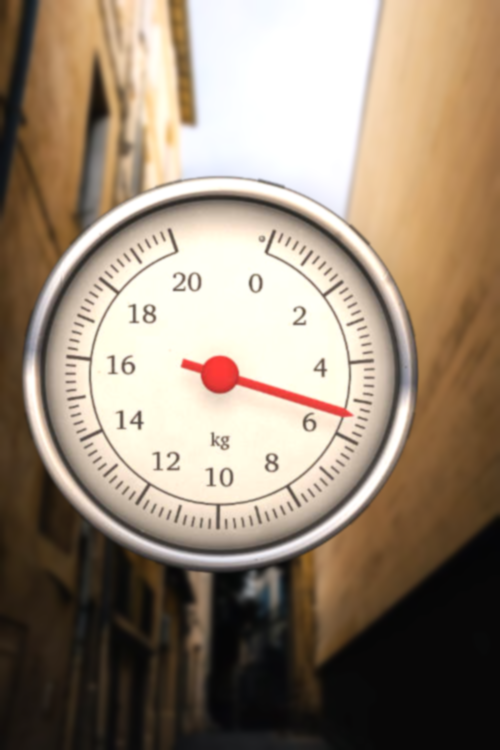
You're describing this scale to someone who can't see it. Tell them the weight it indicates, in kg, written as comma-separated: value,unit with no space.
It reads 5.4,kg
